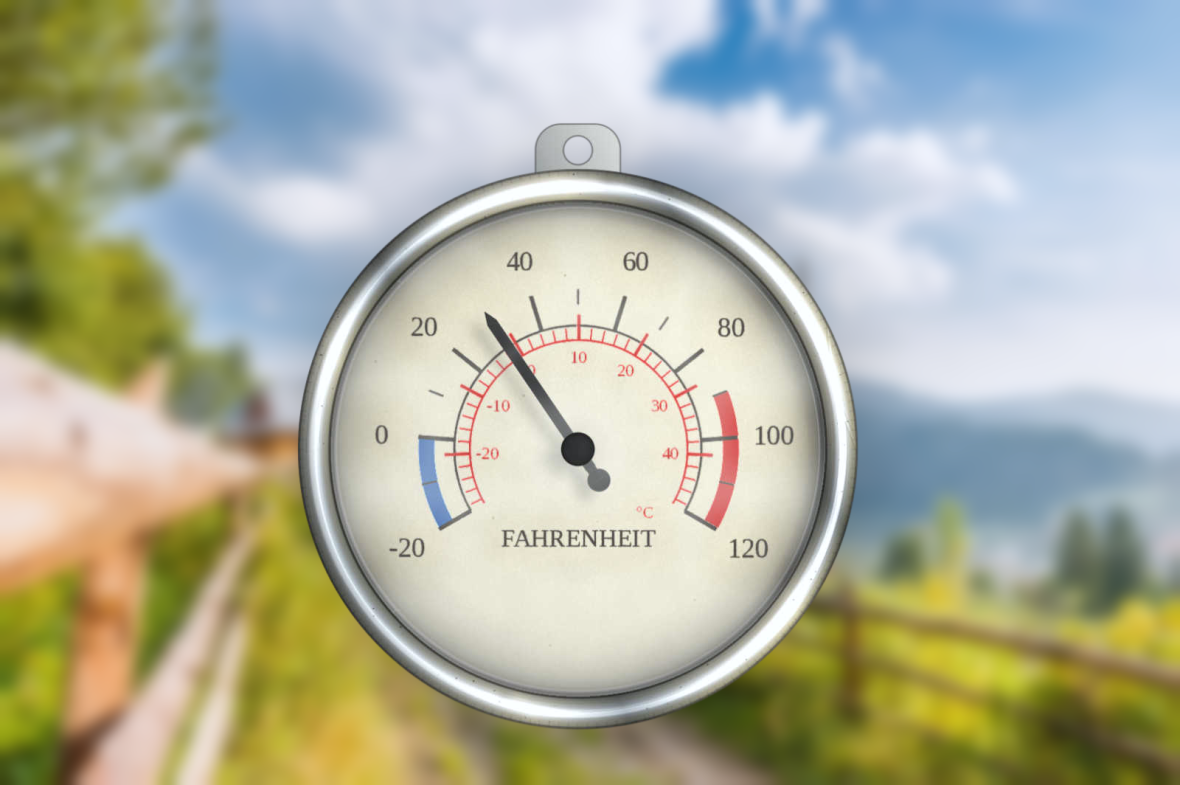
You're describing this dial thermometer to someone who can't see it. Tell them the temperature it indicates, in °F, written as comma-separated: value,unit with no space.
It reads 30,°F
